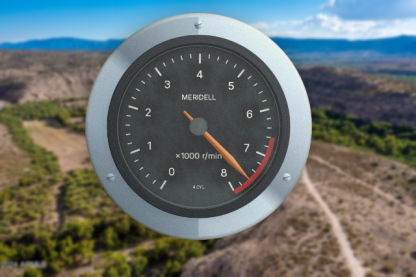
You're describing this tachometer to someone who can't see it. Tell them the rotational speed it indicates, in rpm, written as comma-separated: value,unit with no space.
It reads 7600,rpm
